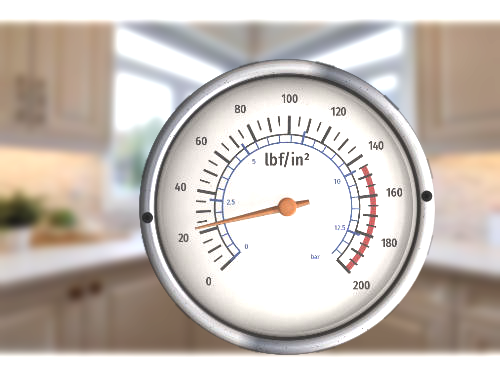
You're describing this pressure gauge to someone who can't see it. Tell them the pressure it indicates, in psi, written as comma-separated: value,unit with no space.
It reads 22.5,psi
